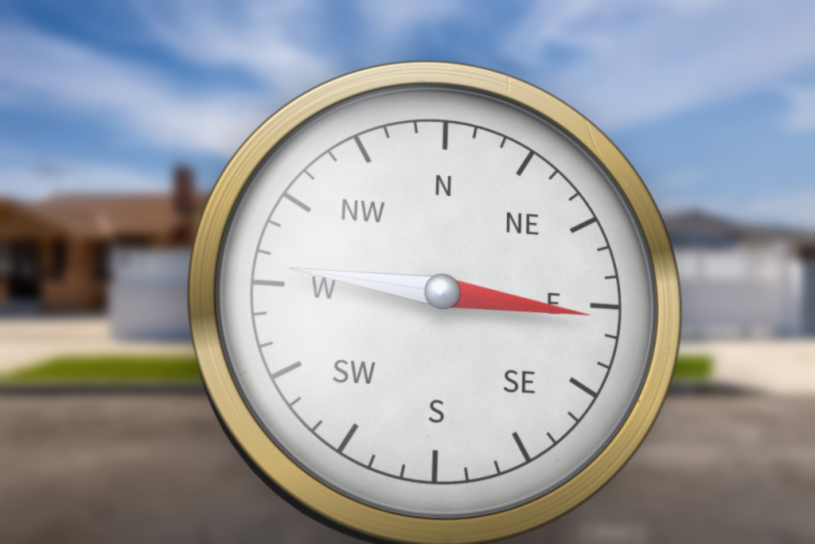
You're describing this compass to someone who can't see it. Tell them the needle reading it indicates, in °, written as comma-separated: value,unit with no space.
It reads 95,°
